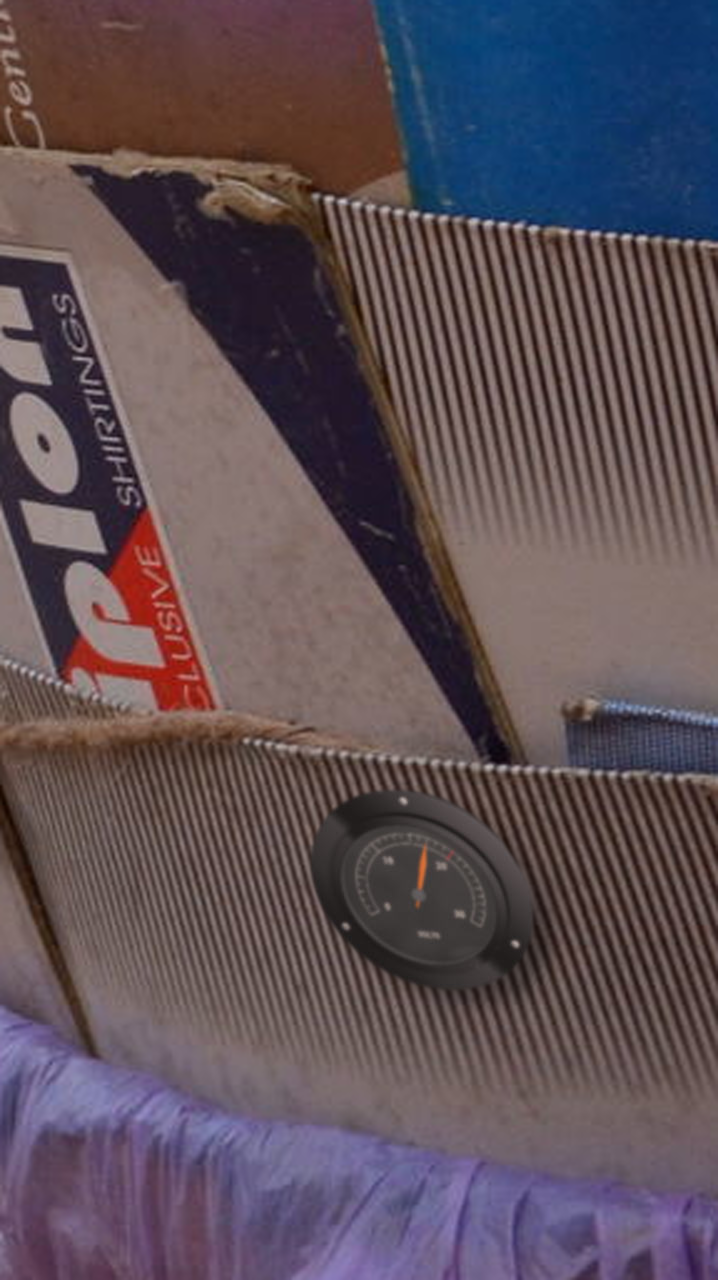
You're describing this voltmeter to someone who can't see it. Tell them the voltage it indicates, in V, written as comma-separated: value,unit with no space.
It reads 17,V
